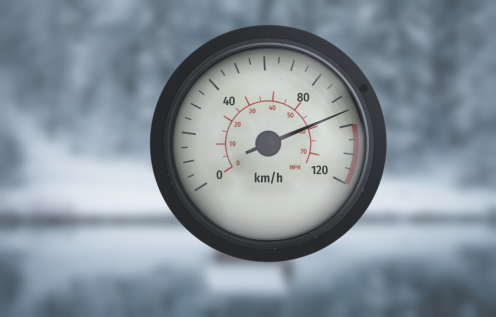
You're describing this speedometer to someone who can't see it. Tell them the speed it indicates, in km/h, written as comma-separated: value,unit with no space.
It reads 95,km/h
